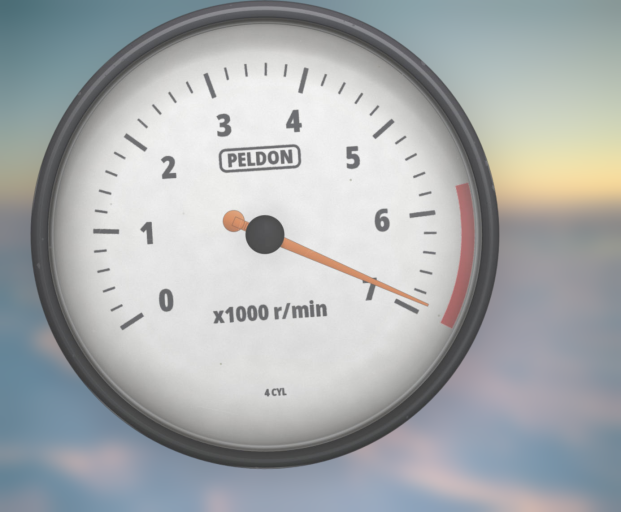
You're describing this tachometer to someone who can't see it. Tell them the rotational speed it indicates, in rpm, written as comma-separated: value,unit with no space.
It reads 6900,rpm
